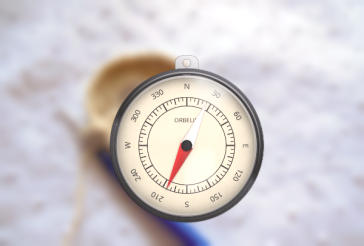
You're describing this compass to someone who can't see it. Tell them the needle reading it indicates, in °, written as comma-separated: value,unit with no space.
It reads 205,°
